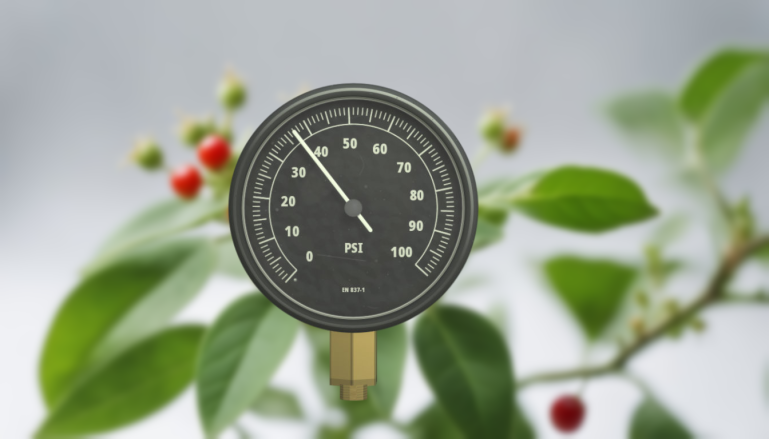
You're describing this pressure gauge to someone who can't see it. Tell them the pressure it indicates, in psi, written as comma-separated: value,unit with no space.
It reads 37,psi
